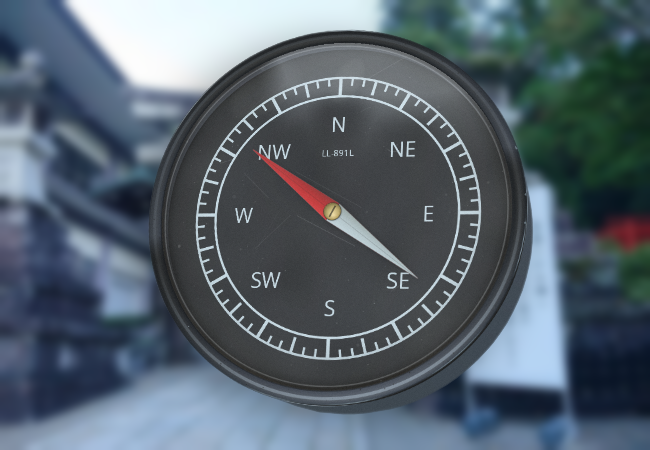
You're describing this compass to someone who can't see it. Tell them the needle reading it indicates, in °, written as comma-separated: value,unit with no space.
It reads 307.5,°
